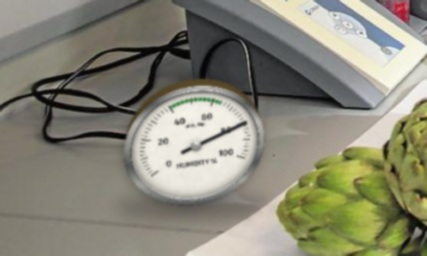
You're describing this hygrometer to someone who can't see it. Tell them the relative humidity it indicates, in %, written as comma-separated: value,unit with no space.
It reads 80,%
